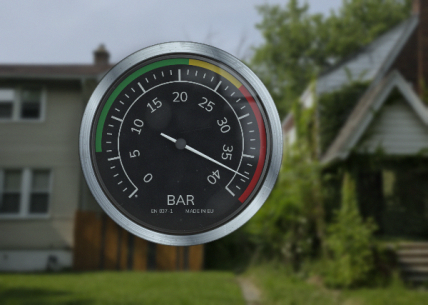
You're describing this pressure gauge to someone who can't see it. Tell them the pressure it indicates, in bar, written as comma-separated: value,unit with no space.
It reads 37.5,bar
